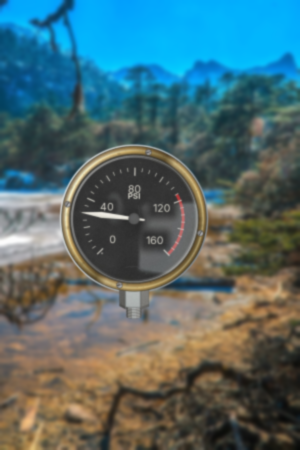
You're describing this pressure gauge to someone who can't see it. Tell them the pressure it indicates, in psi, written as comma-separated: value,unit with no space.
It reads 30,psi
